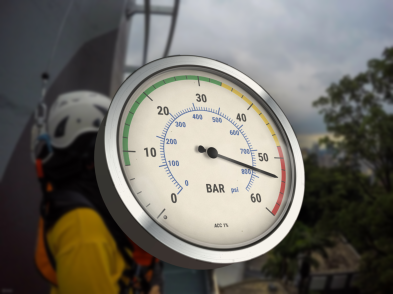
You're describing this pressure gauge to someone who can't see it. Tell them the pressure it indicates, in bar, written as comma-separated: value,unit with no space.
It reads 54,bar
